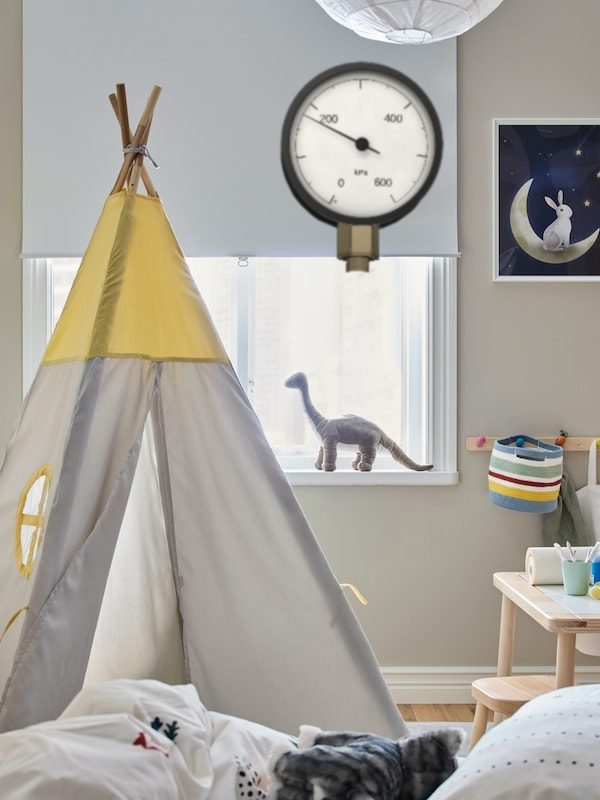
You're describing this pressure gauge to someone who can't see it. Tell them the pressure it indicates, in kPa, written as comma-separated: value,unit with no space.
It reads 175,kPa
